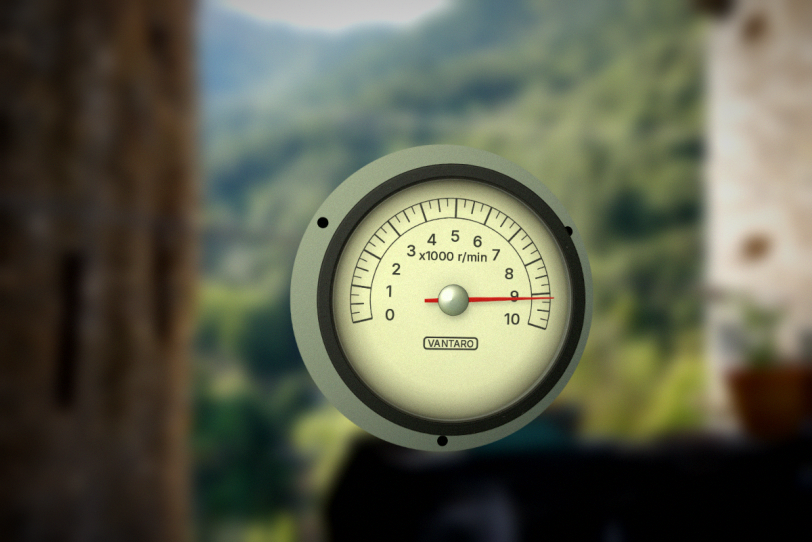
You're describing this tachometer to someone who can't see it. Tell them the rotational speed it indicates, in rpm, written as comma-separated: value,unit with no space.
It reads 9125,rpm
